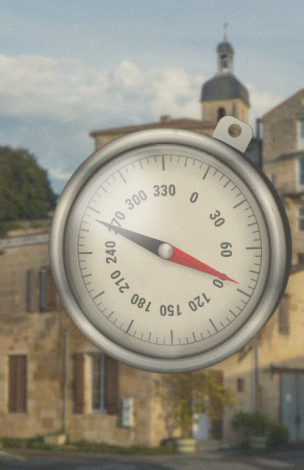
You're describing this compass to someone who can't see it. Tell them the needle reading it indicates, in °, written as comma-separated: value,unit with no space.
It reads 85,°
